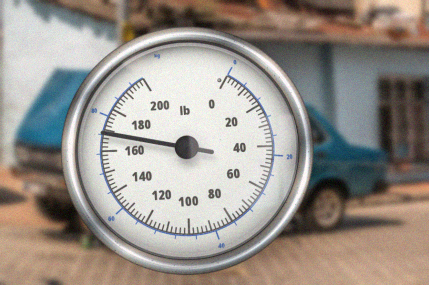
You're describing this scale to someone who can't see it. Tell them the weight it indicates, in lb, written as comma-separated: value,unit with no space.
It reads 168,lb
